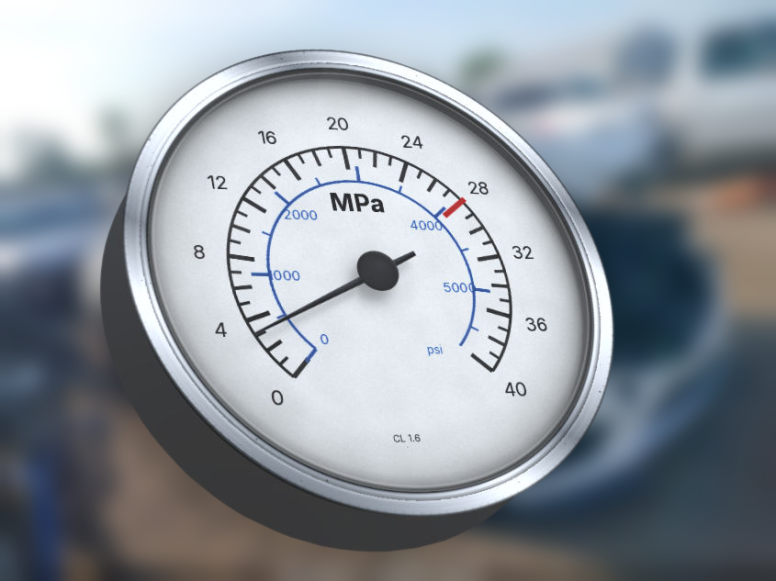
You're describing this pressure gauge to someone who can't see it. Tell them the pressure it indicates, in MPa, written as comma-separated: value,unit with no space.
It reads 3,MPa
